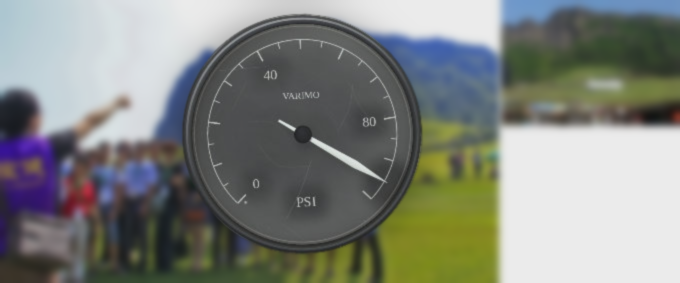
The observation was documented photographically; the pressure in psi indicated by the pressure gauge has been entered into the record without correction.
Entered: 95 psi
